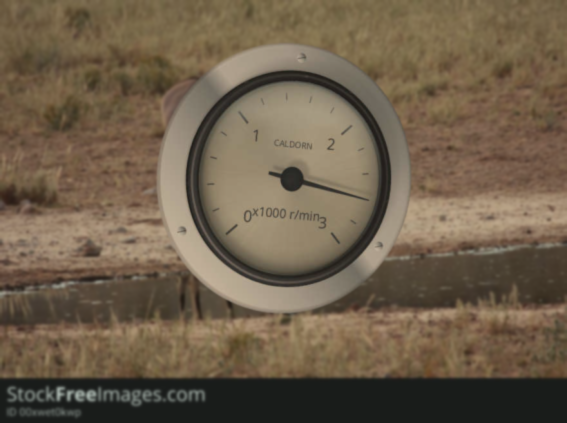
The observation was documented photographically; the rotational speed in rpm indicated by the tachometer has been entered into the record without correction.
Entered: 2600 rpm
